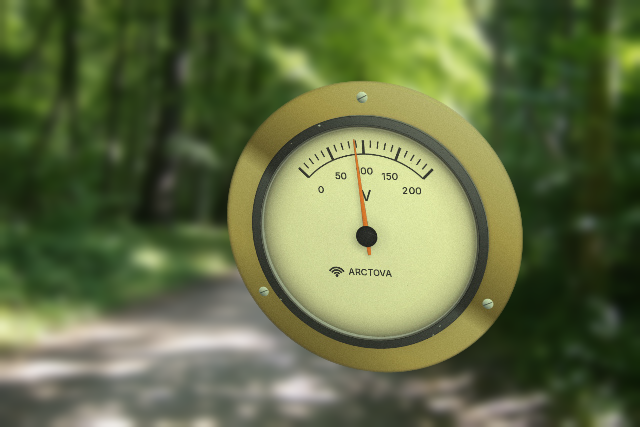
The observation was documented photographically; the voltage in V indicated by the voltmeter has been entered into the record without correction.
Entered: 90 V
